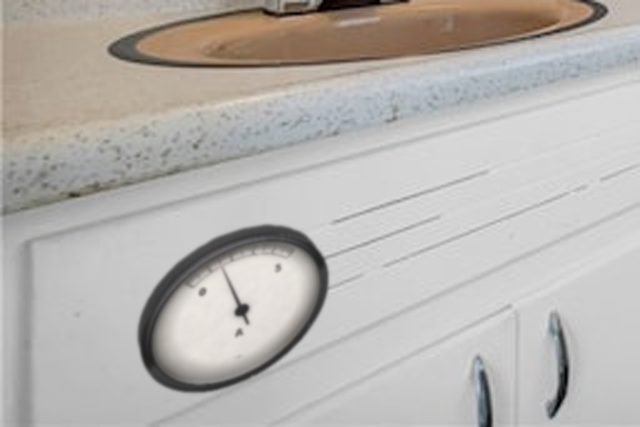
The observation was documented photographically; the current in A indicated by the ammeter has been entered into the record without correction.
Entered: 1.5 A
